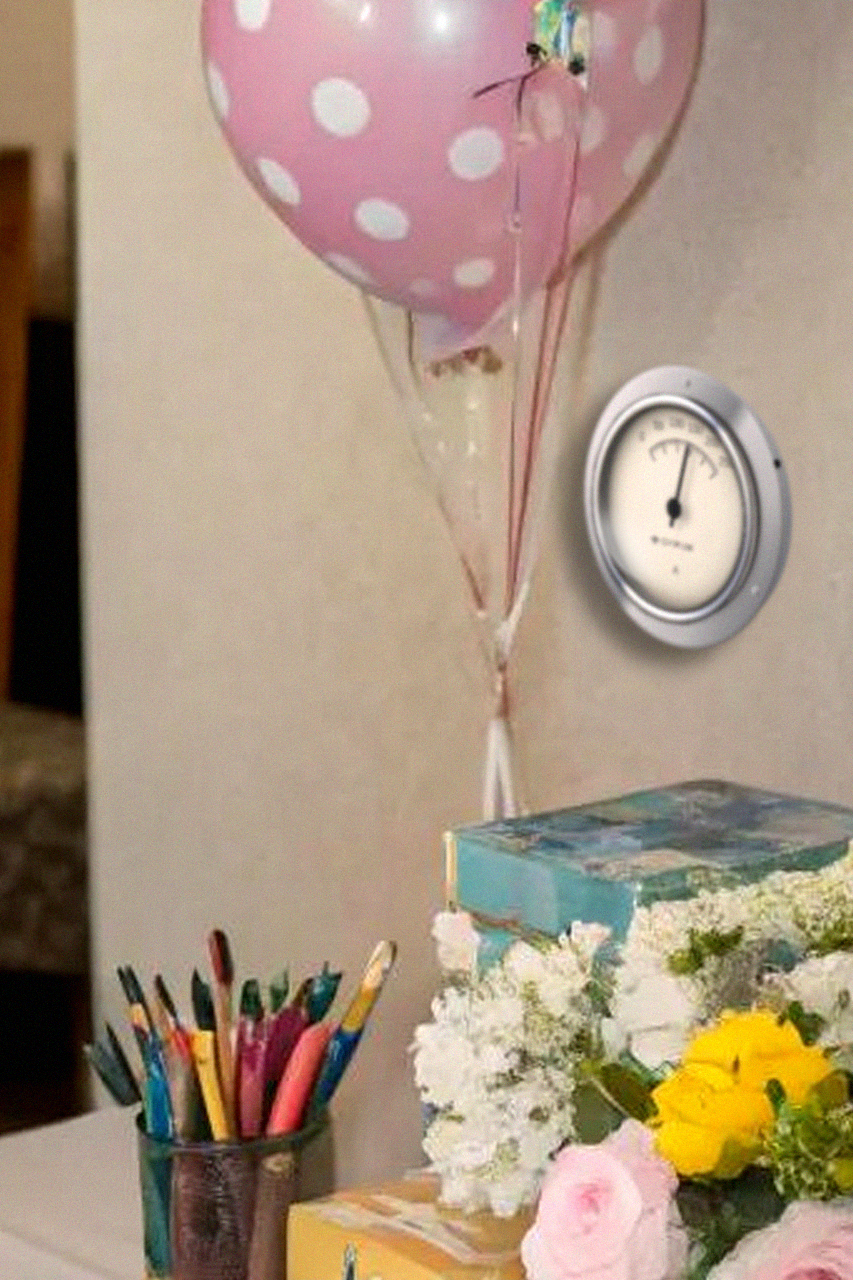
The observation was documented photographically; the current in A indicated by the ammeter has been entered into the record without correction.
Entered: 150 A
